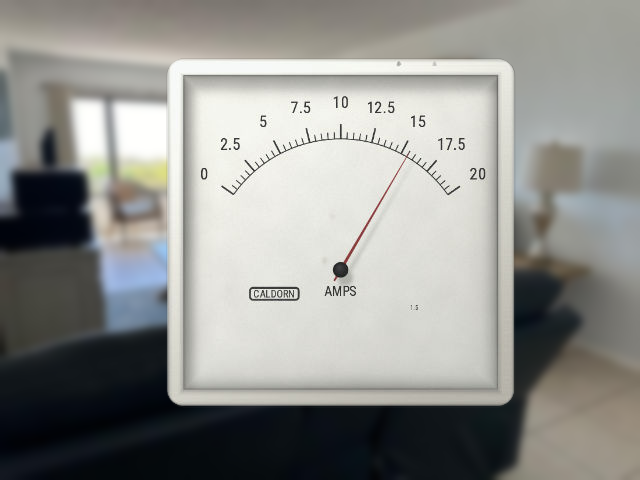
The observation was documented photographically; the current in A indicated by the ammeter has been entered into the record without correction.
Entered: 15.5 A
